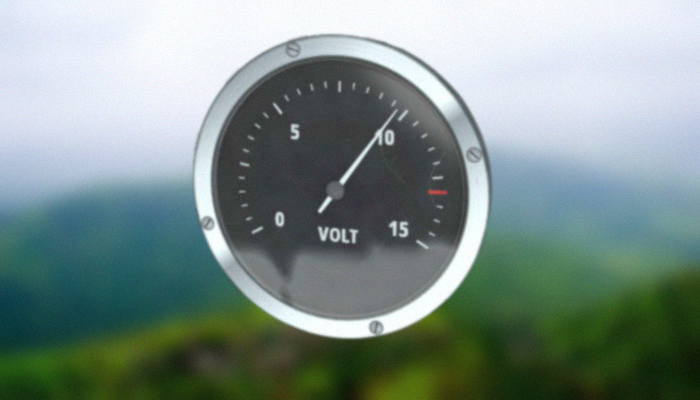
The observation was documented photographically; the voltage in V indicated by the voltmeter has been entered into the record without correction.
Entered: 9.75 V
